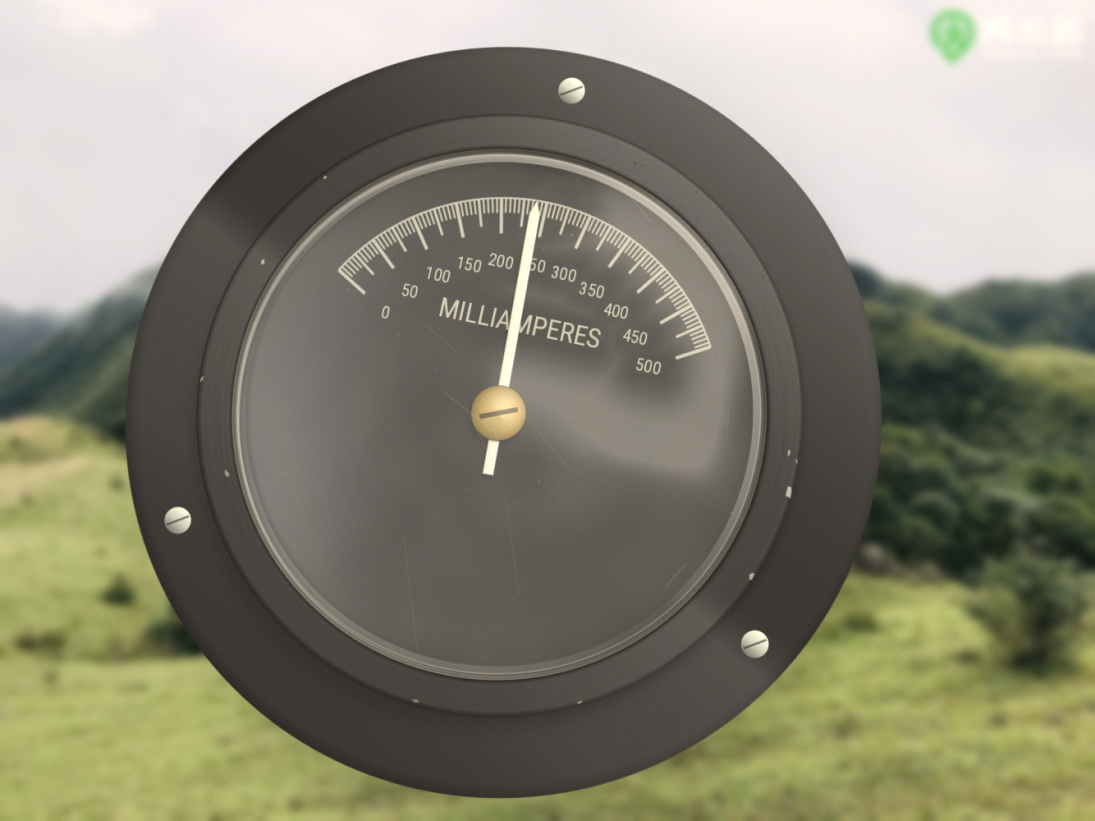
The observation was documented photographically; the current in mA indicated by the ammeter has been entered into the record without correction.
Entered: 240 mA
